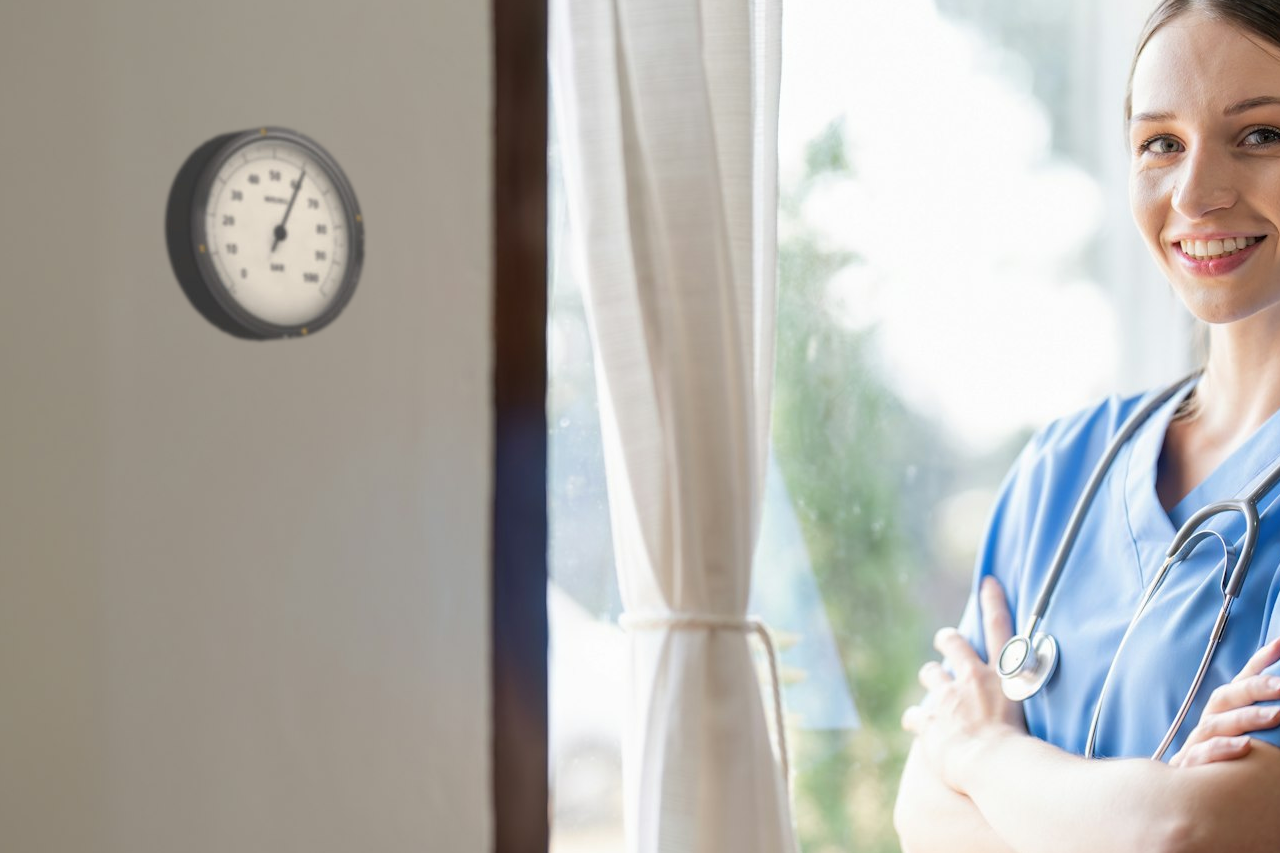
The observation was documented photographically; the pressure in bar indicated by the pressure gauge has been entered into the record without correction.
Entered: 60 bar
